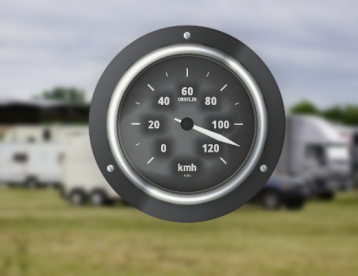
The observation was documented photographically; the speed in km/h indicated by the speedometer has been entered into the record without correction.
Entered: 110 km/h
